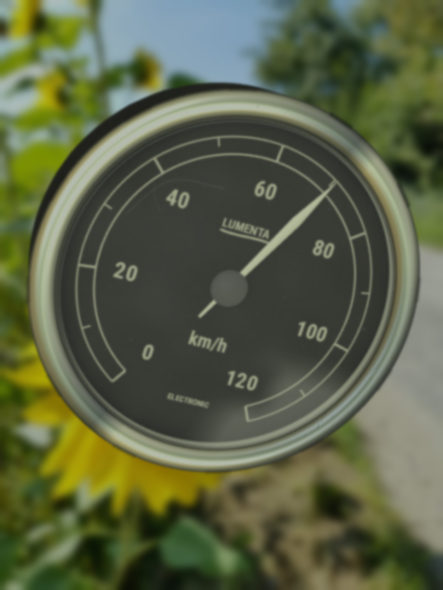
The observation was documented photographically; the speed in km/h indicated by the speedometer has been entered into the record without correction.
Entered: 70 km/h
